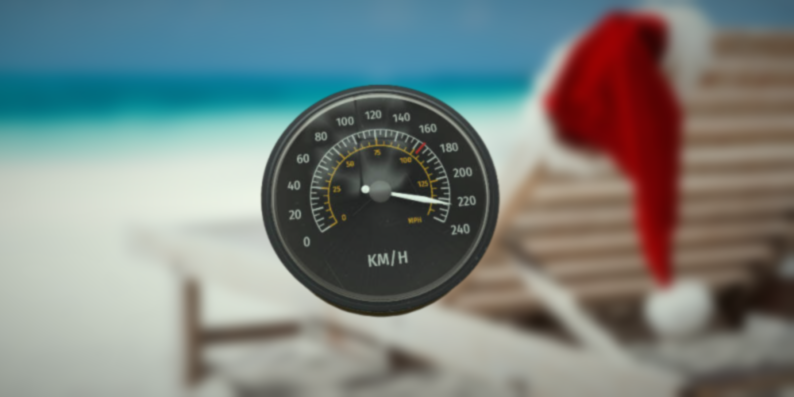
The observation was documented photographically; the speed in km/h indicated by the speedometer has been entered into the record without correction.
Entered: 225 km/h
